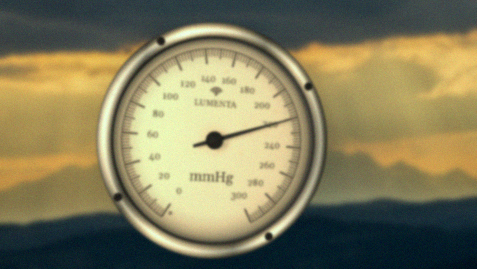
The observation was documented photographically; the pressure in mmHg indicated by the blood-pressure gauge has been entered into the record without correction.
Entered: 220 mmHg
